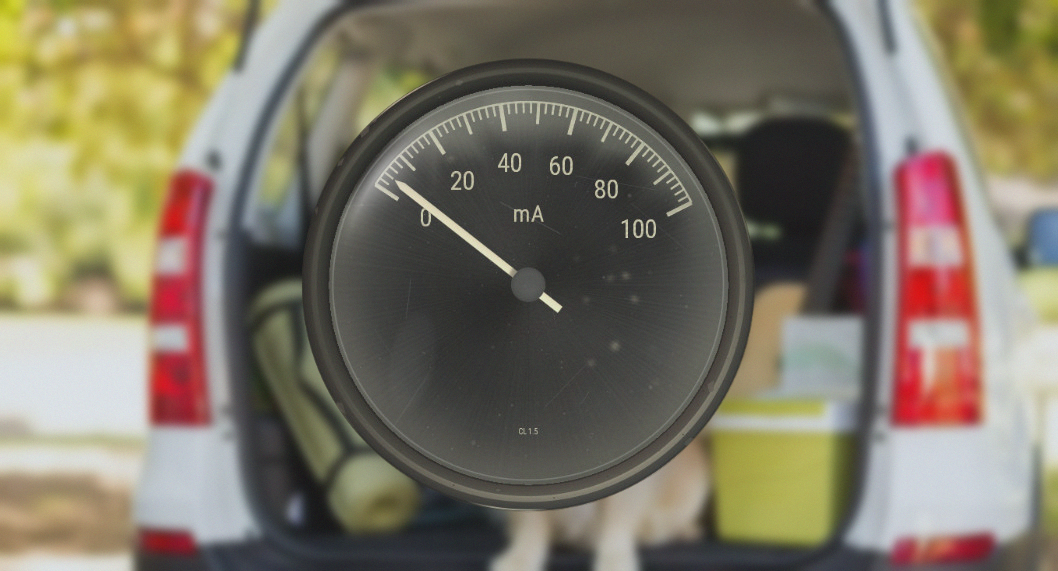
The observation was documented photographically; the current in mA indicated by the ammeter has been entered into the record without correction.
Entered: 4 mA
